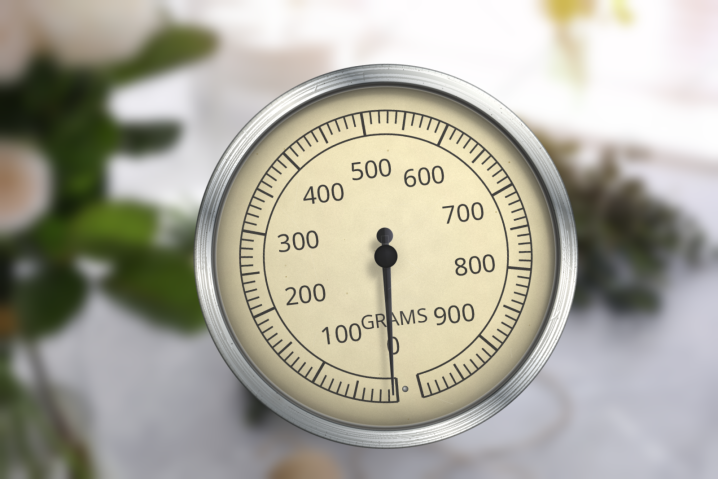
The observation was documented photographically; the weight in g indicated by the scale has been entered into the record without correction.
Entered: 5 g
